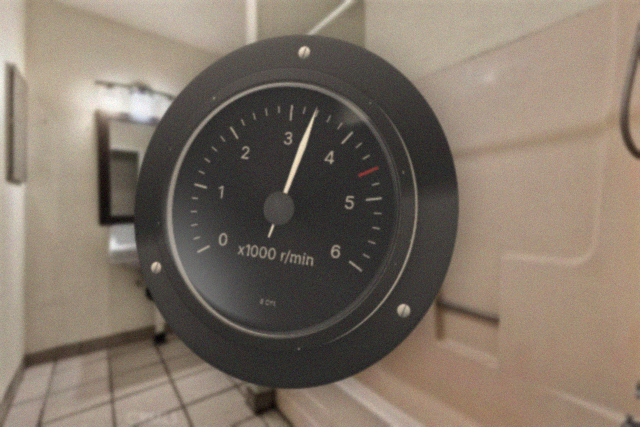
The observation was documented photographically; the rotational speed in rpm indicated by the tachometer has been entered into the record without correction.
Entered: 3400 rpm
